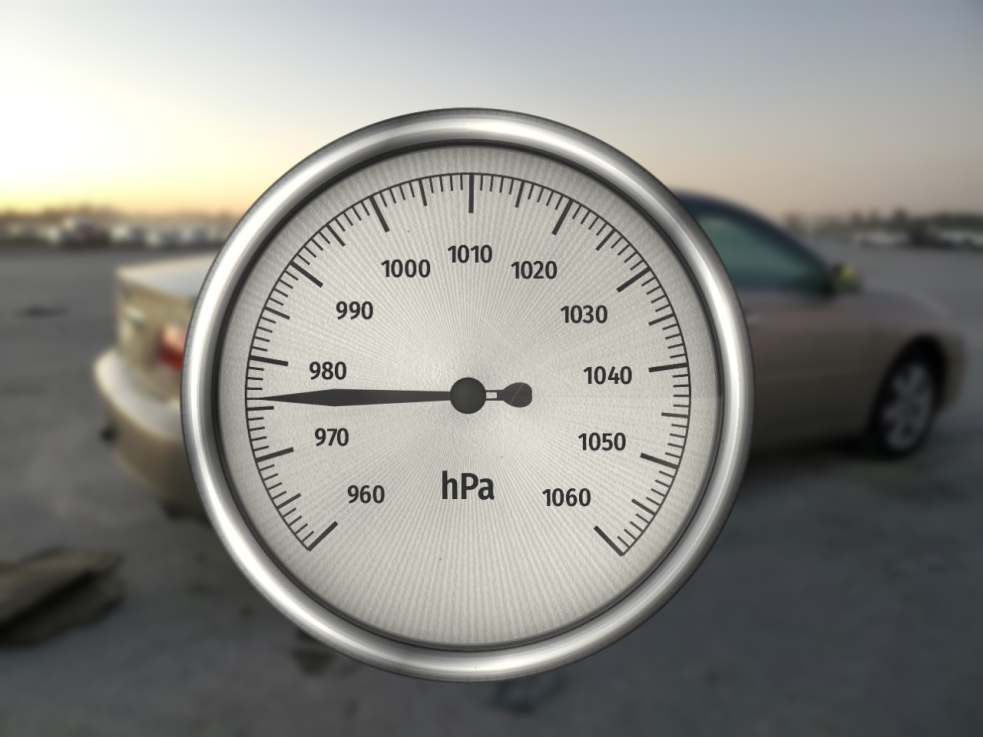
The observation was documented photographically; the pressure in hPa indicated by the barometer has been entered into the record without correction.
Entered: 976 hPa
